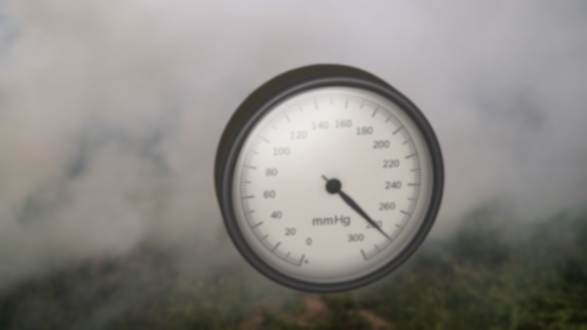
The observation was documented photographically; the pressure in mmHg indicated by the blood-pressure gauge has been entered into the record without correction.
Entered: 280 mmHg
